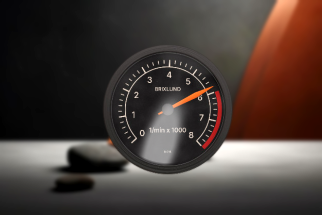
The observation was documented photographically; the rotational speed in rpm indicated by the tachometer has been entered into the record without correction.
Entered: 5800 rpm
